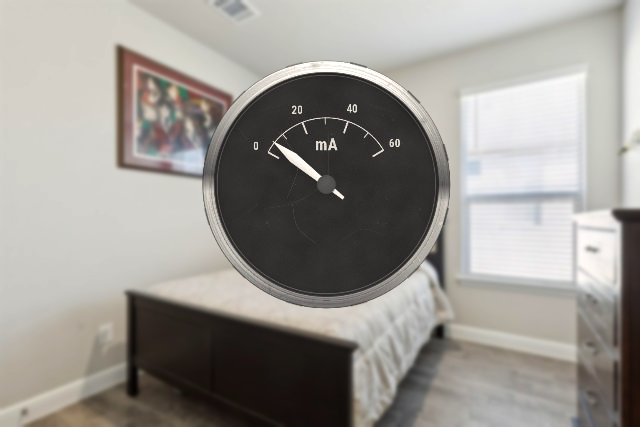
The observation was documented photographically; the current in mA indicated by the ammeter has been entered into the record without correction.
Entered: 5 mA
